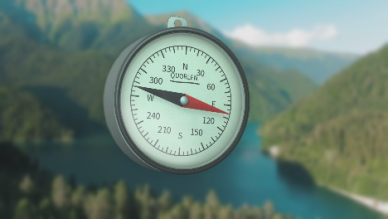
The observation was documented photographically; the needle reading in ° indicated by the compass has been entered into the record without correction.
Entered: 100 °
